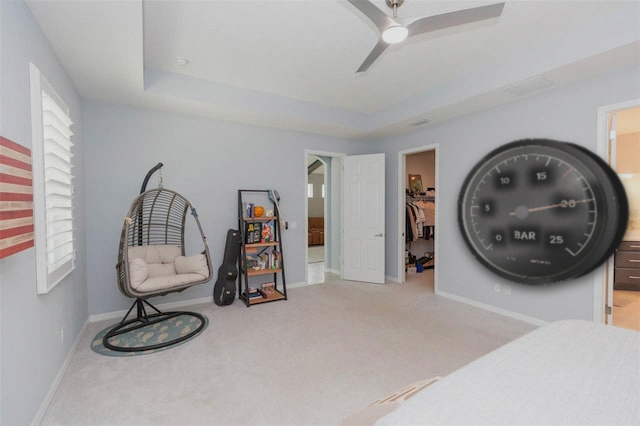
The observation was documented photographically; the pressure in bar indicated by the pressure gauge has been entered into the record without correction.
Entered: 20 bar
